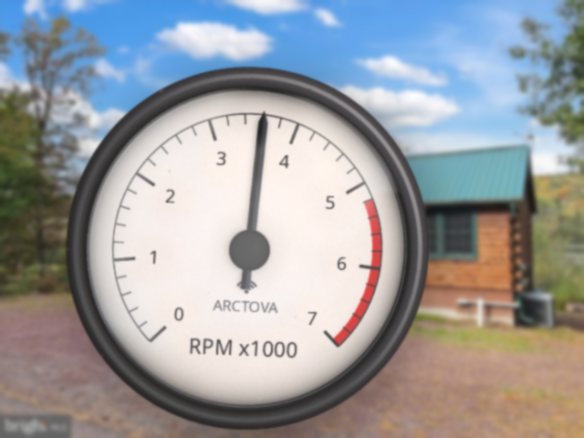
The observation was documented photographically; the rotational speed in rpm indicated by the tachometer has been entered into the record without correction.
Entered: 3600 rpm
